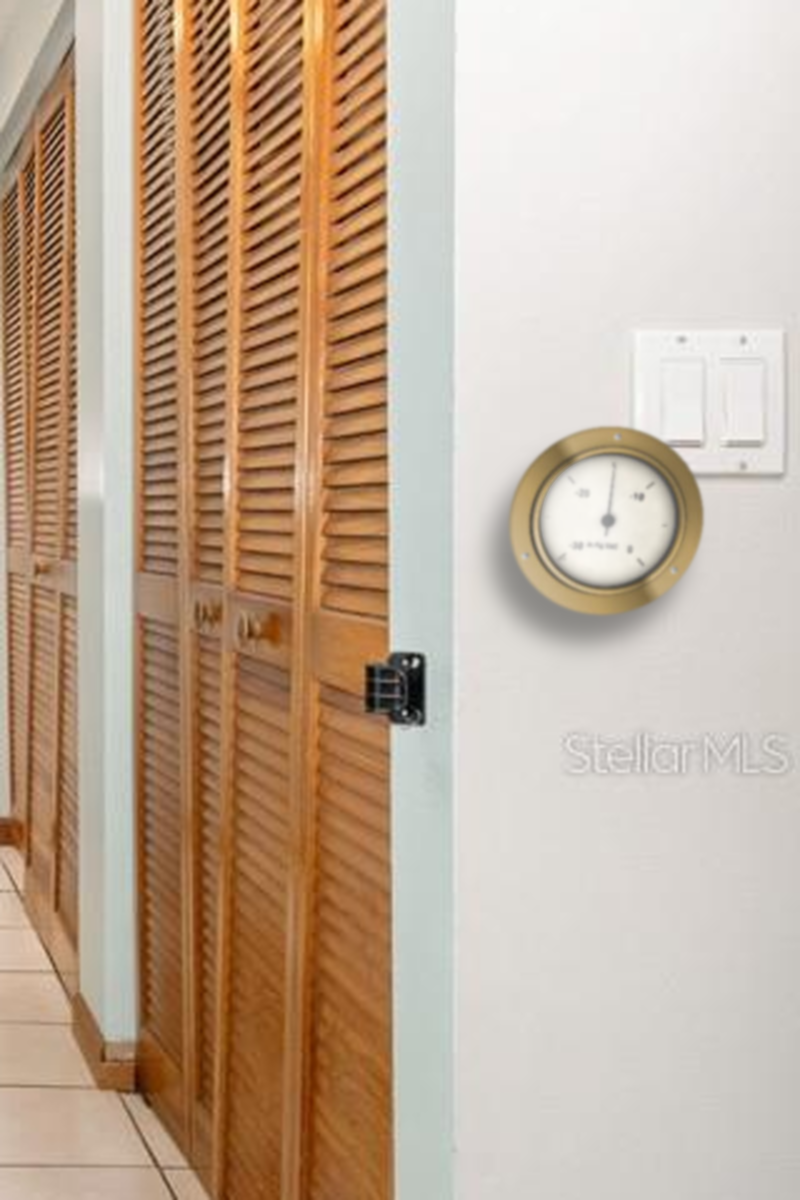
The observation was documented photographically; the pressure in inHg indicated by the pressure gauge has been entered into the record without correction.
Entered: -15 inHg
